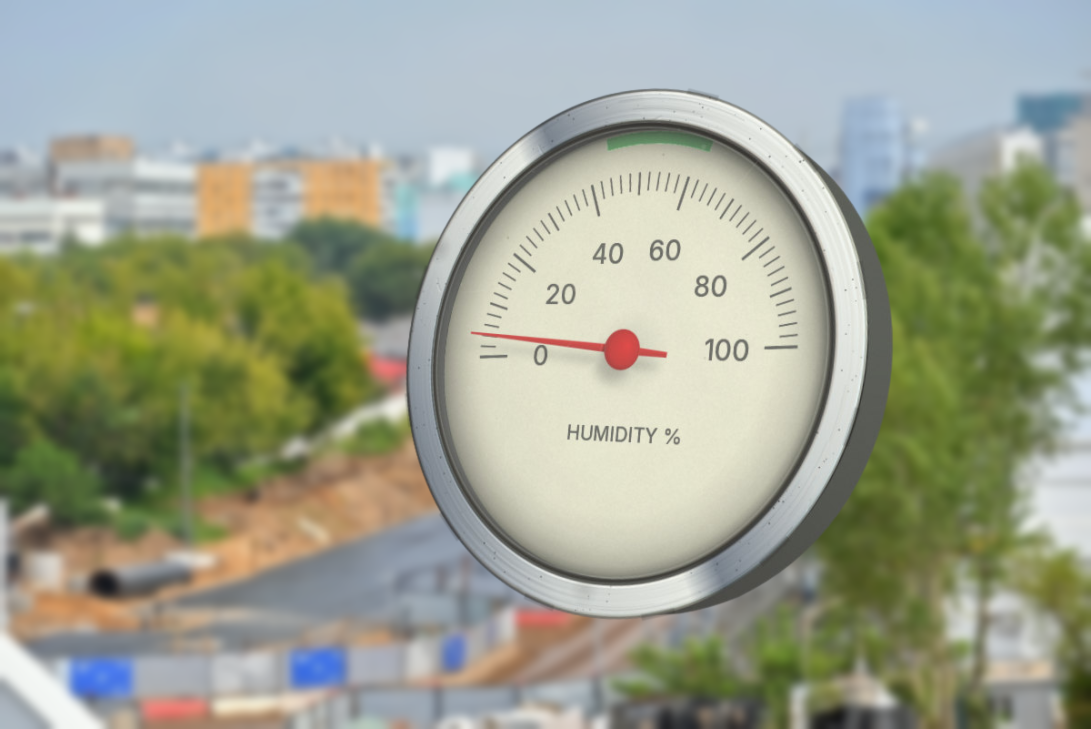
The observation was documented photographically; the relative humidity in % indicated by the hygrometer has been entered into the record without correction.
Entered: 4 %
